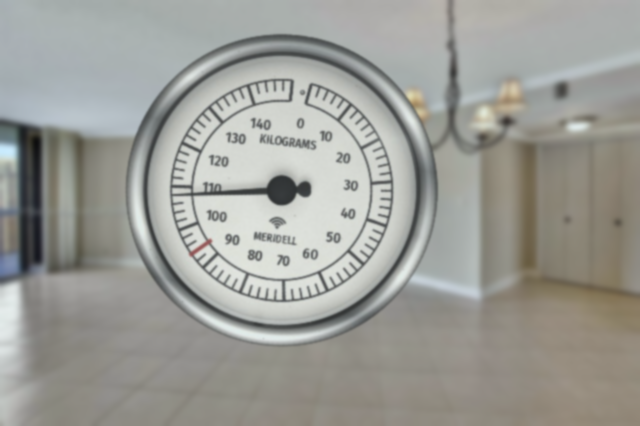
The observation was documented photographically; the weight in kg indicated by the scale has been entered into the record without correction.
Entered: 108 kg
